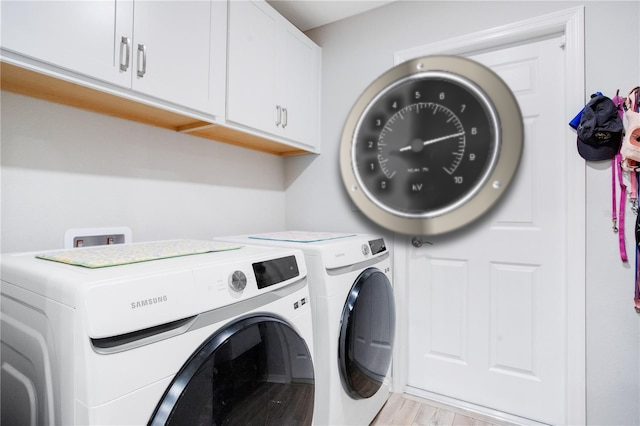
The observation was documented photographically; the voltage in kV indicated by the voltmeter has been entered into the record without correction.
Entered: 8 kV
